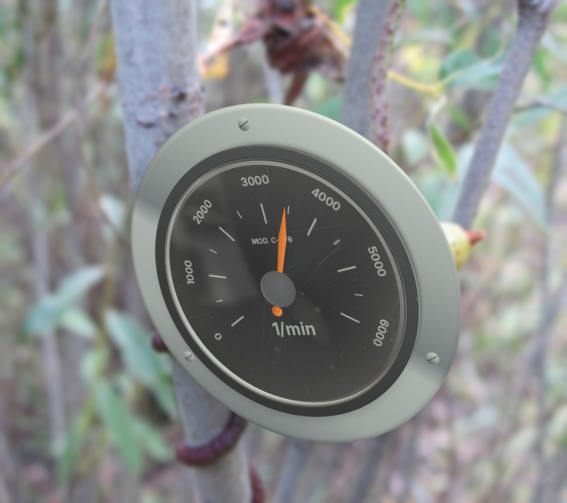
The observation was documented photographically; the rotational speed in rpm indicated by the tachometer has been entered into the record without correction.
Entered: 3500 rpm
